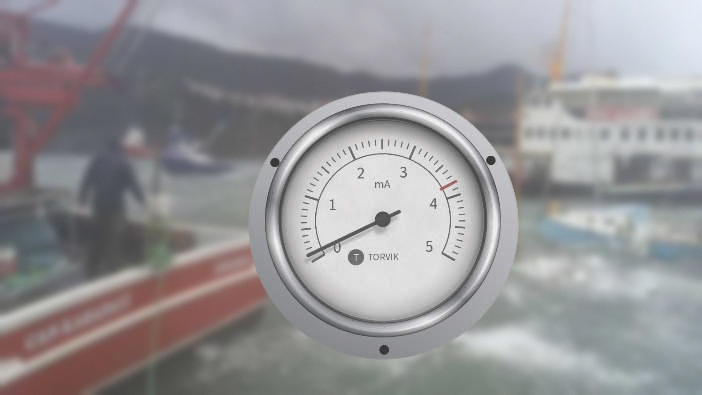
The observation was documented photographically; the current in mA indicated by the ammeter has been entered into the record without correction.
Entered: 0.1 mA
